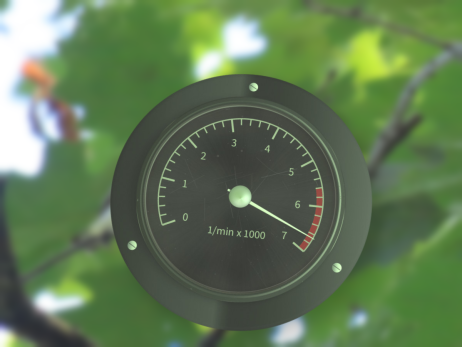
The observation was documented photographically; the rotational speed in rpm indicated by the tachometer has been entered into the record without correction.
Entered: 6700 rpm
